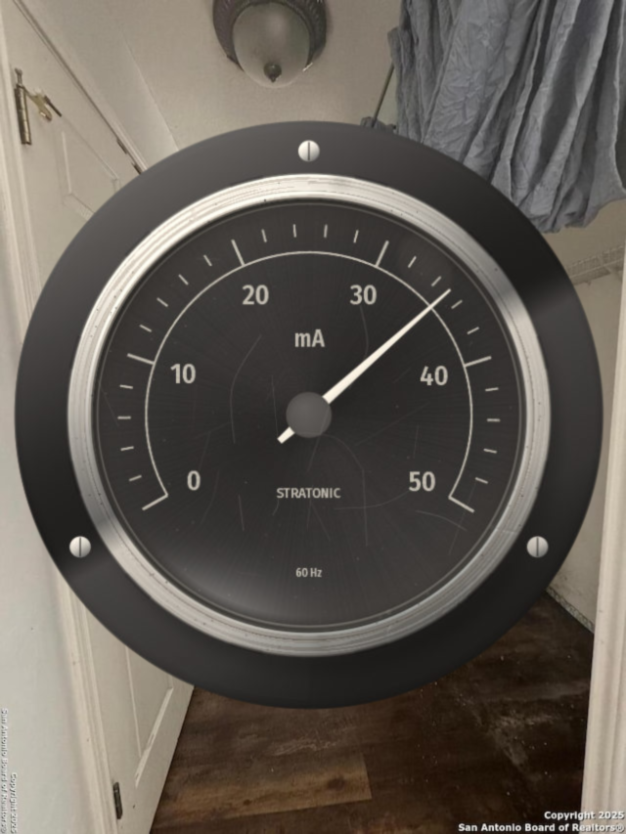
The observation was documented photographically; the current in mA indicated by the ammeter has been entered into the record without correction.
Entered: 35 mA
